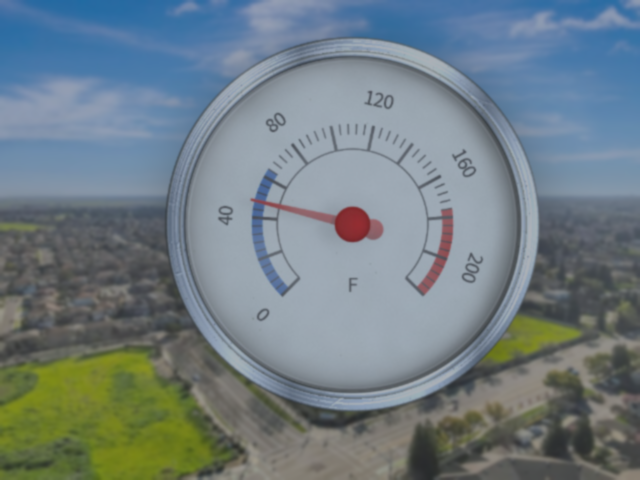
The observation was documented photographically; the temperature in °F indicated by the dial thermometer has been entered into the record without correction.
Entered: 48 °F
